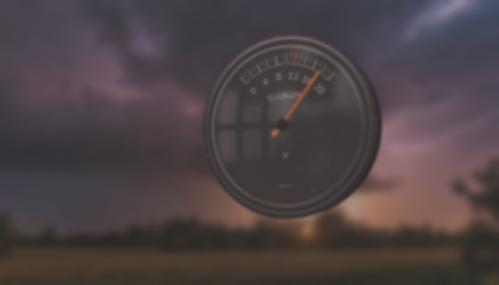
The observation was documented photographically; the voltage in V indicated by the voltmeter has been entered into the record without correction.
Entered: 18 V
